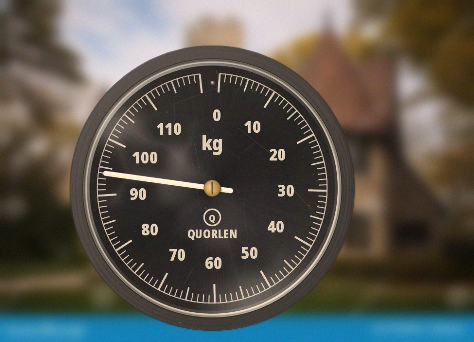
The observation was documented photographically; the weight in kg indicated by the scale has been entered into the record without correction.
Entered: 94 kg
